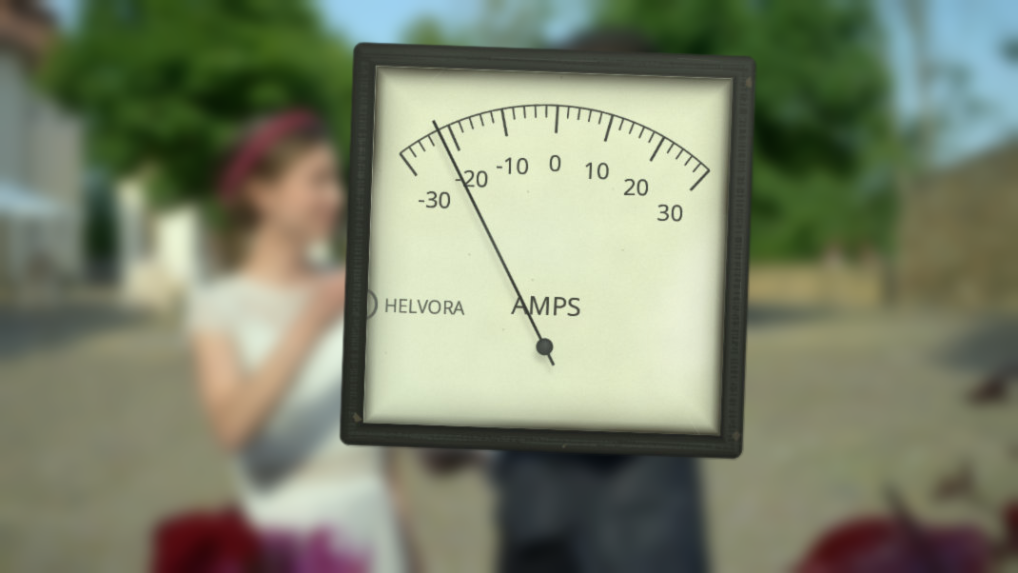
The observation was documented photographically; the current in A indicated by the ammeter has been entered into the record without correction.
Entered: -22 A
